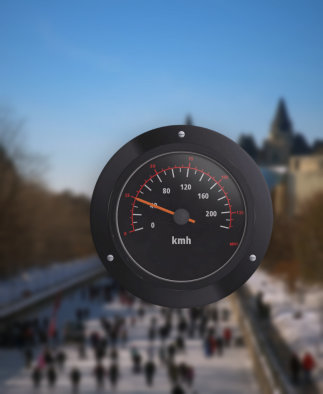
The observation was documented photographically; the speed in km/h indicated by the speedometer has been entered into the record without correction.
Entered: 40 km/h
